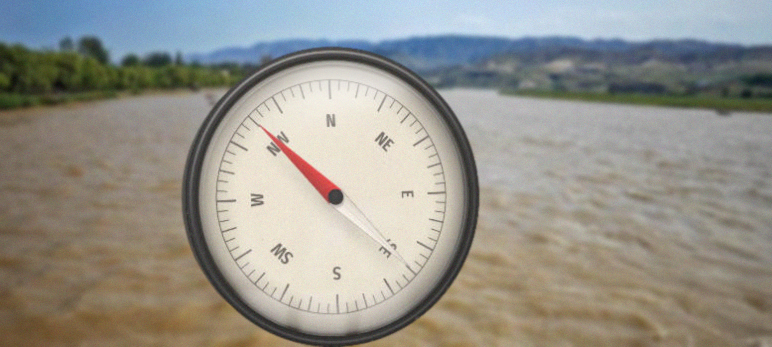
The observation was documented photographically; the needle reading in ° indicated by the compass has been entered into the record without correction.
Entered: 315 °
